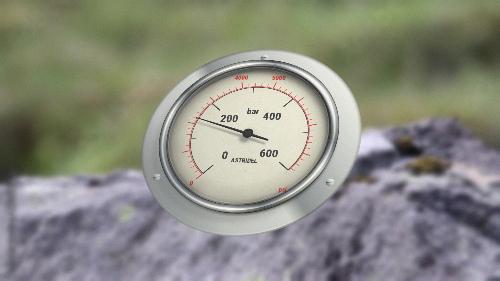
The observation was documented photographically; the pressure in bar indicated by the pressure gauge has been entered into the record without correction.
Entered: 150 bar
